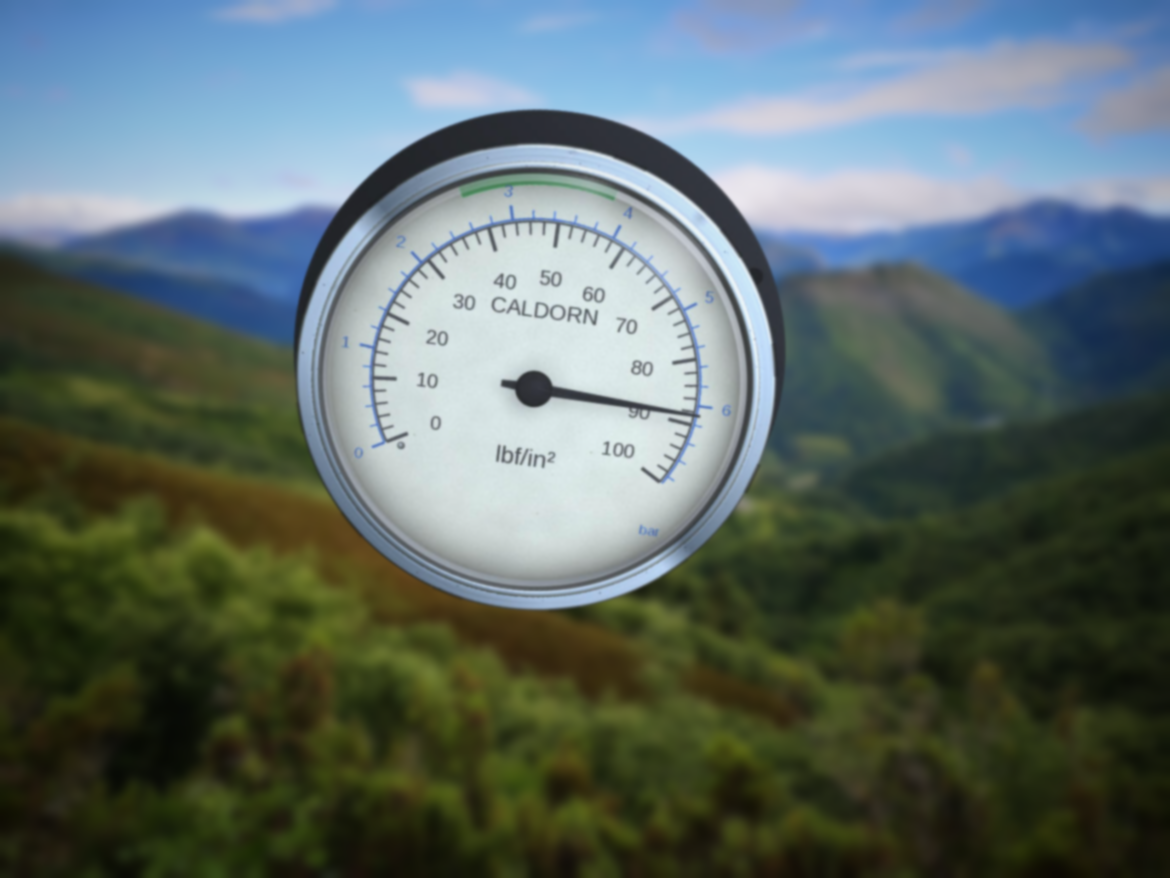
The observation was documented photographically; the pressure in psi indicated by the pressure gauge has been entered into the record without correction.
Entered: 88 psi
